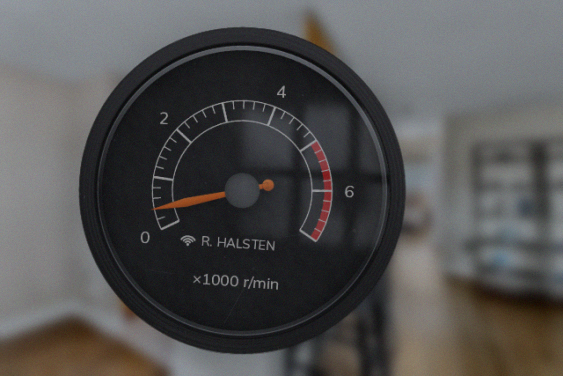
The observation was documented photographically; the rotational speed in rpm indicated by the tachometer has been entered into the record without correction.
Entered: 400 rpm
